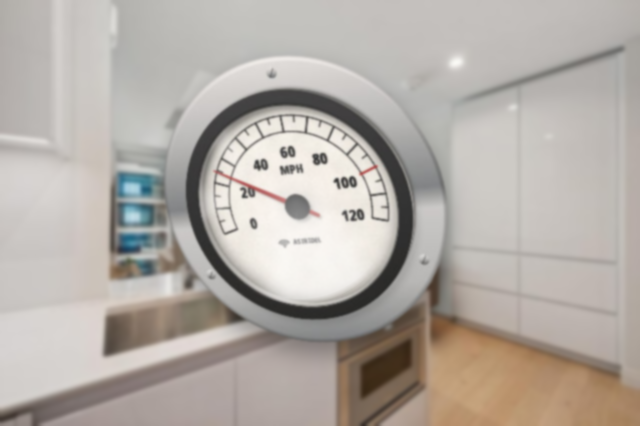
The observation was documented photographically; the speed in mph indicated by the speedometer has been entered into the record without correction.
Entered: 25 mph
